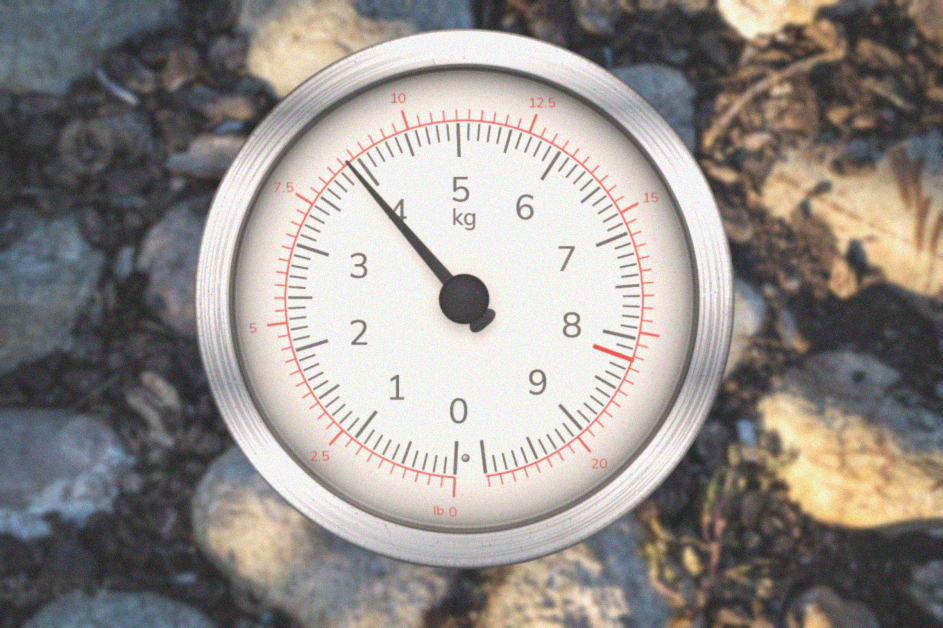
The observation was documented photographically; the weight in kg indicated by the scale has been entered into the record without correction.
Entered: 3.9 kg
